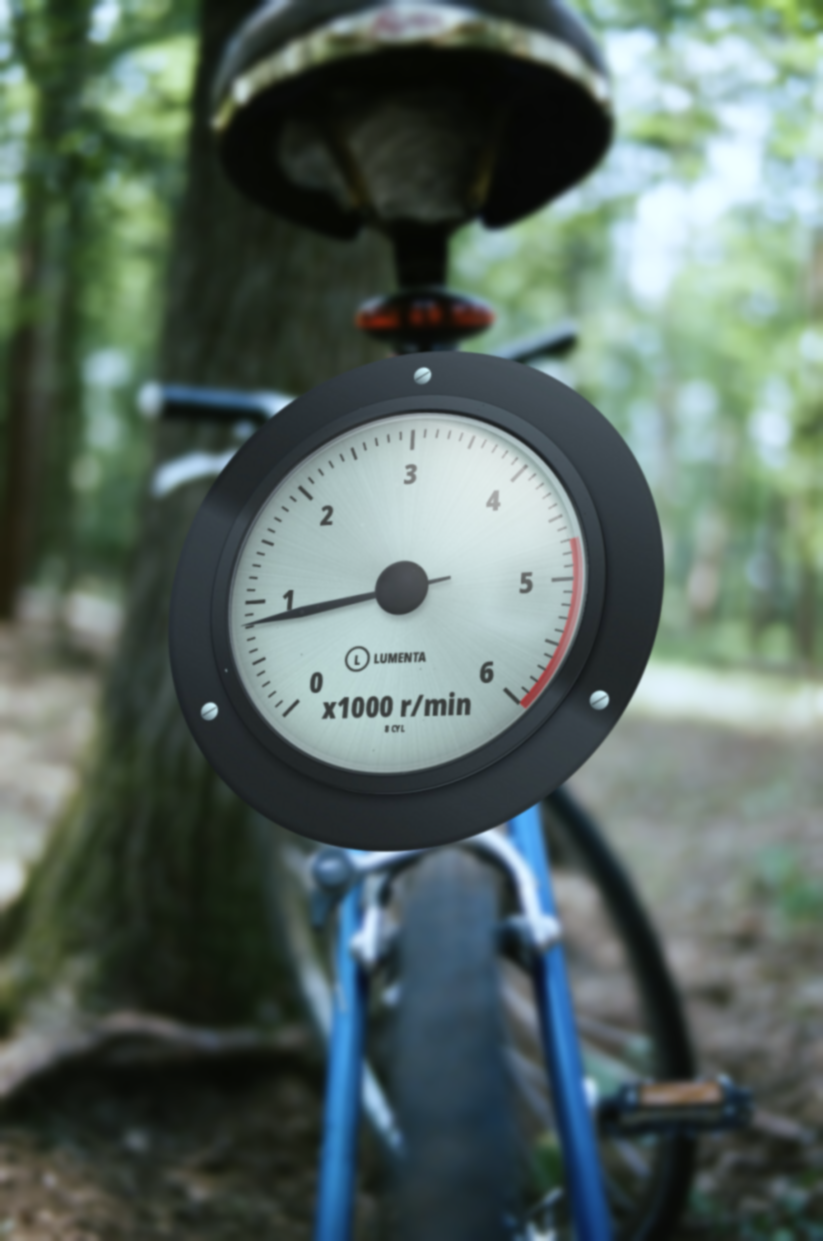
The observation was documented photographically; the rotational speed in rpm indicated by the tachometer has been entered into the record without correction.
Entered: 800 rpm
